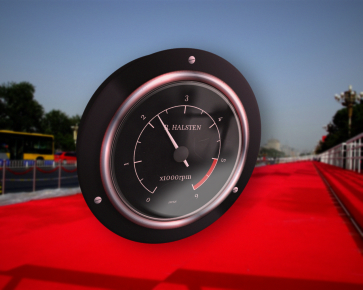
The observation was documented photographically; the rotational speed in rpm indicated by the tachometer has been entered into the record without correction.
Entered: 2250 rpm
